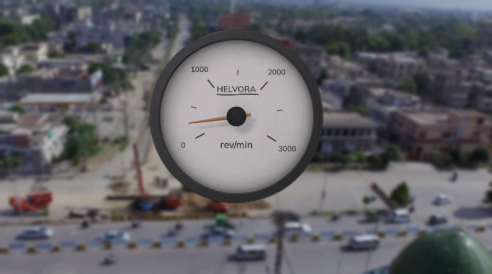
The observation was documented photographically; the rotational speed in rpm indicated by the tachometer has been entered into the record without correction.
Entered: 250 rpm
